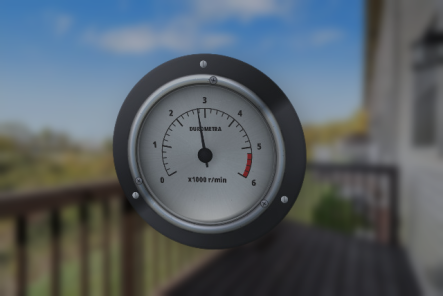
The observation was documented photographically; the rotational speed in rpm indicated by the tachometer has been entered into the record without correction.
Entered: 2800 rpm
